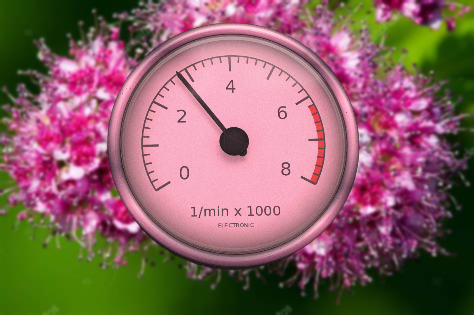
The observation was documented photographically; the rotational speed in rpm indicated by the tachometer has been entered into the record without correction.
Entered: 2800 rpm
